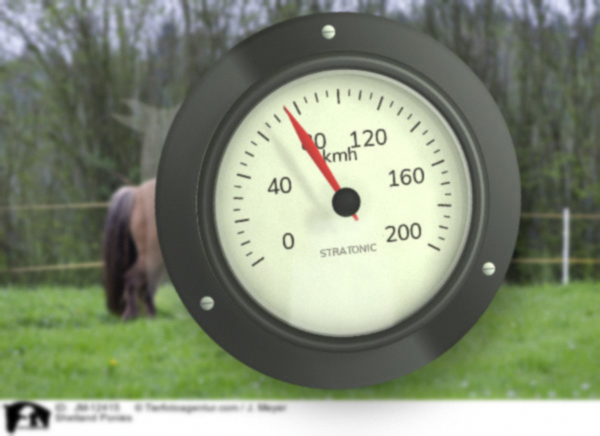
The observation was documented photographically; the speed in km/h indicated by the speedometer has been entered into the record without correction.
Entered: 75 km/h
